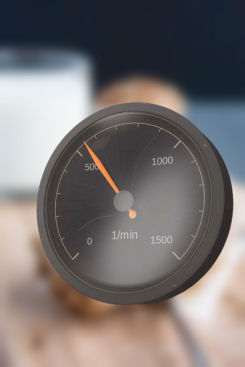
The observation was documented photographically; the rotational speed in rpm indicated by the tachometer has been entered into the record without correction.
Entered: 550 rpm
